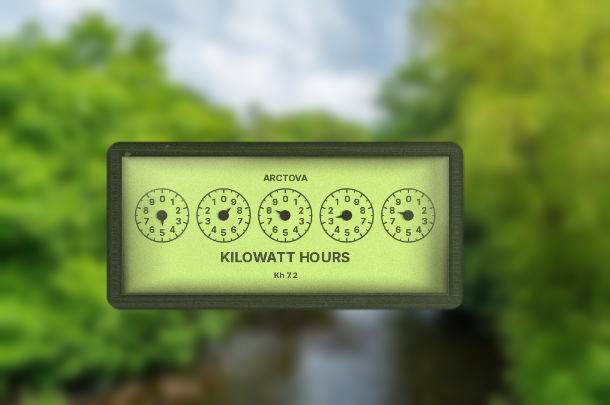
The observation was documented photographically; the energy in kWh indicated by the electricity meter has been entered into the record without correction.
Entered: 48828 kWh
